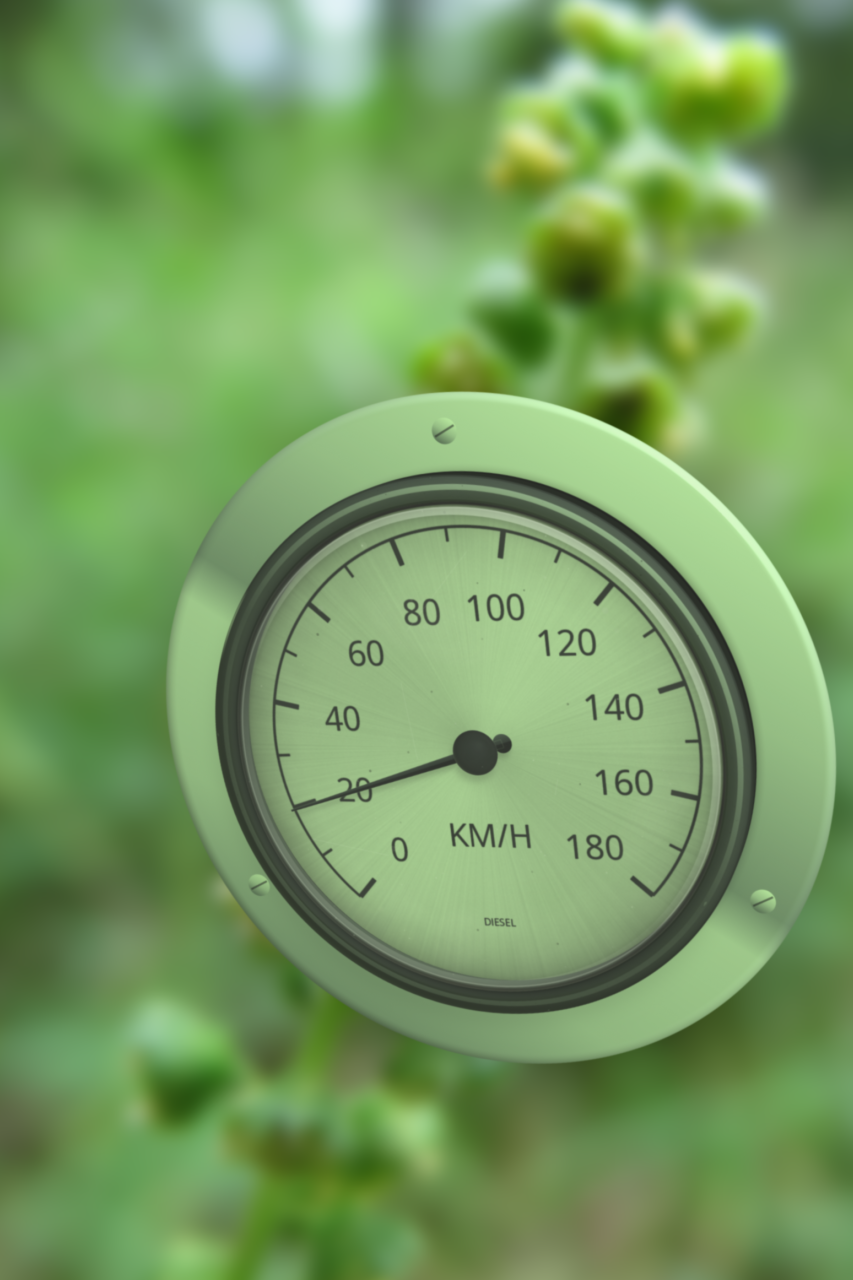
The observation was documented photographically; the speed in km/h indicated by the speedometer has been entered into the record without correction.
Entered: 20 km/h
